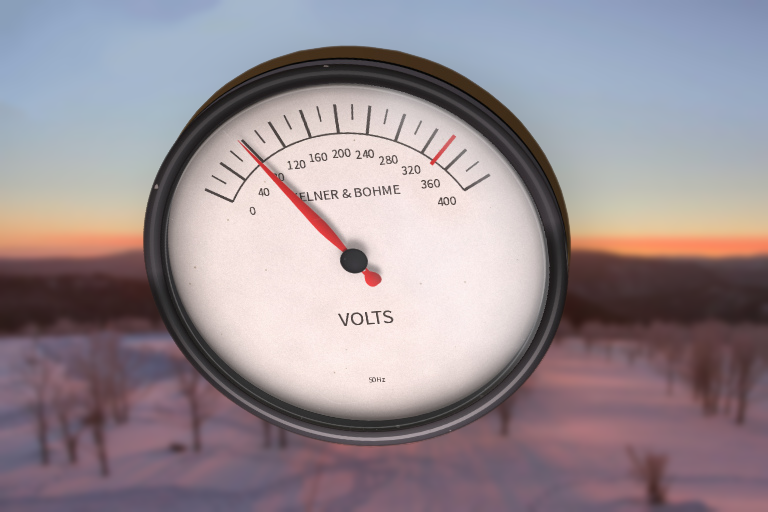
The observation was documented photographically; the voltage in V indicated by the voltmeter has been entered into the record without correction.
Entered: 80 V
